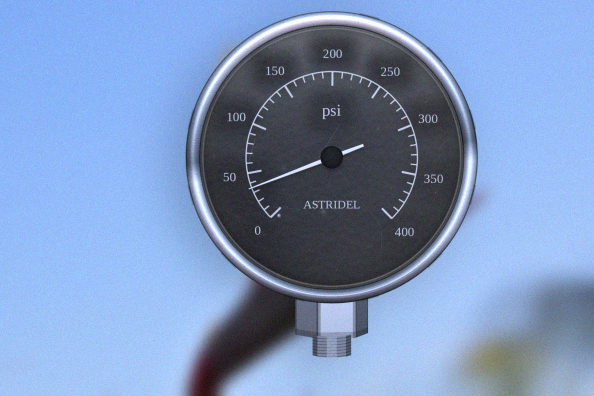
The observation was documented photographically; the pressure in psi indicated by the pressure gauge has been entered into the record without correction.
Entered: 35 psi
